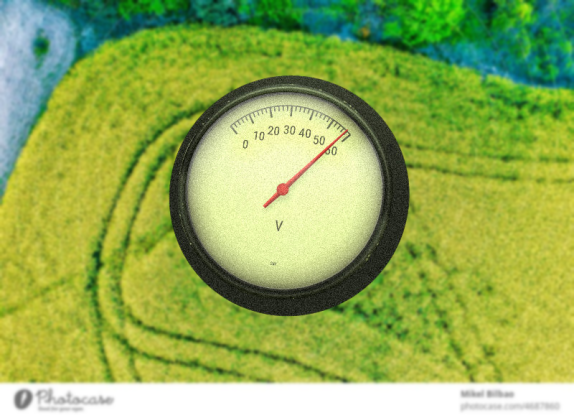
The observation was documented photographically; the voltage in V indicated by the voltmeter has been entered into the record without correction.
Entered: 58 V
